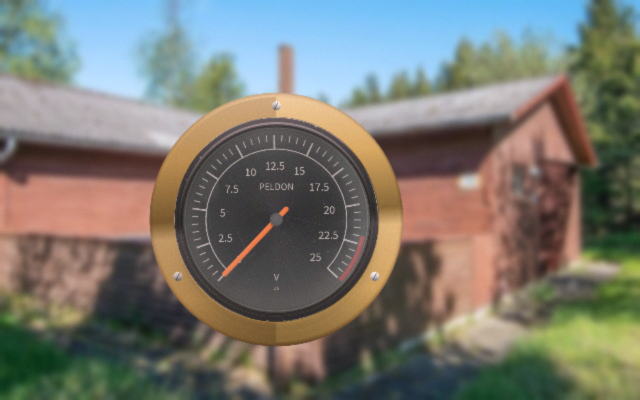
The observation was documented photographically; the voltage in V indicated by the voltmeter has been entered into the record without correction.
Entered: 0 V
